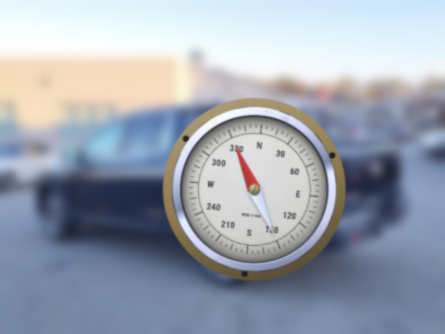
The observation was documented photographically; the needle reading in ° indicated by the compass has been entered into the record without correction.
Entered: 330 °
